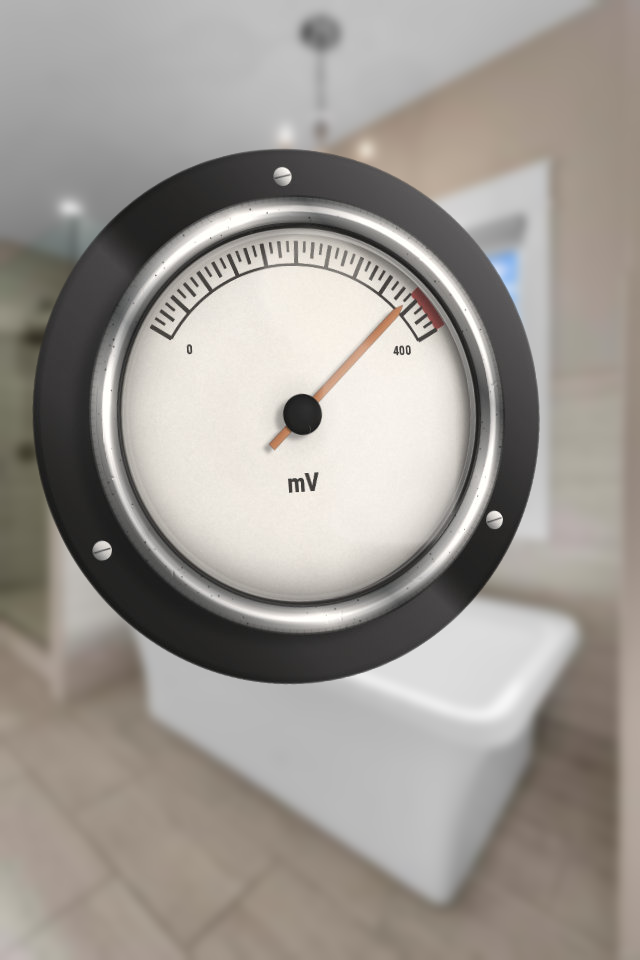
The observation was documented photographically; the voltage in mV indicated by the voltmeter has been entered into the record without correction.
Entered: 350 mV
